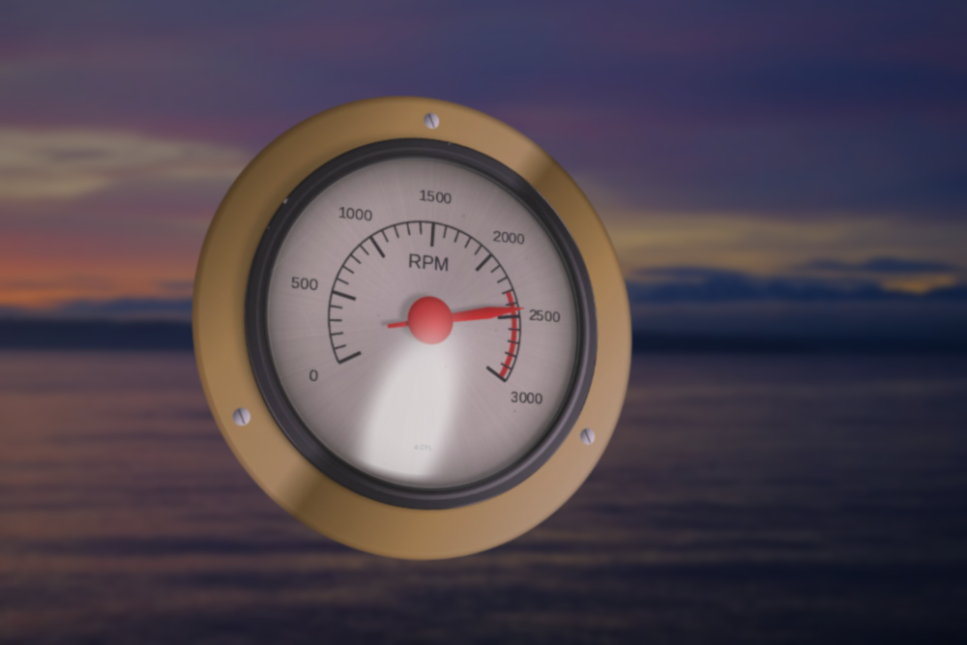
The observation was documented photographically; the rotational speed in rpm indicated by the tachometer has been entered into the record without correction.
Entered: 2450 rpm
